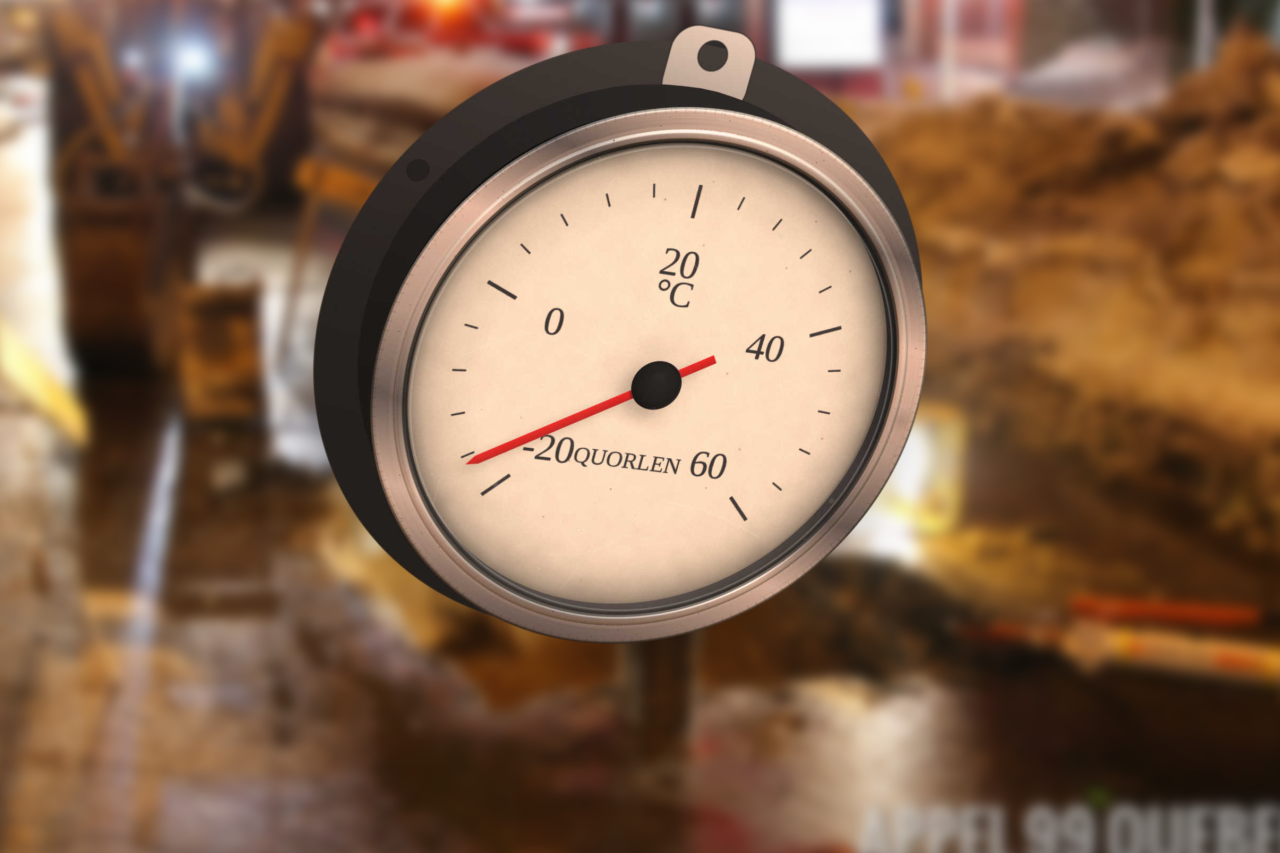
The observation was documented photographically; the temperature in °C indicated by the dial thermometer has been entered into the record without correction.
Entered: -16 °C
